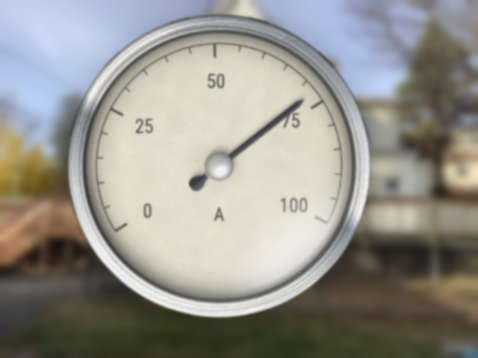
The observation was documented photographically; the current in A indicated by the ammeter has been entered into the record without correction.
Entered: 72.5 A
